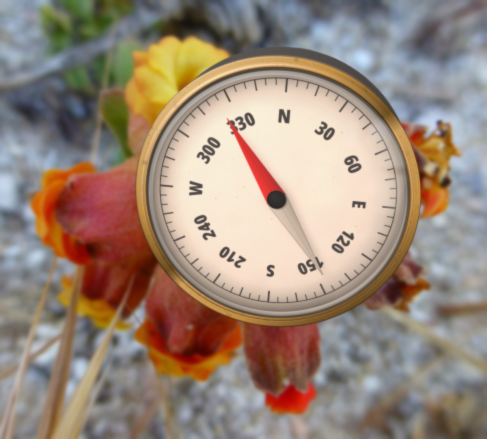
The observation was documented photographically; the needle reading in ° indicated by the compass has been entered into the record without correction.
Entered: 325 °
